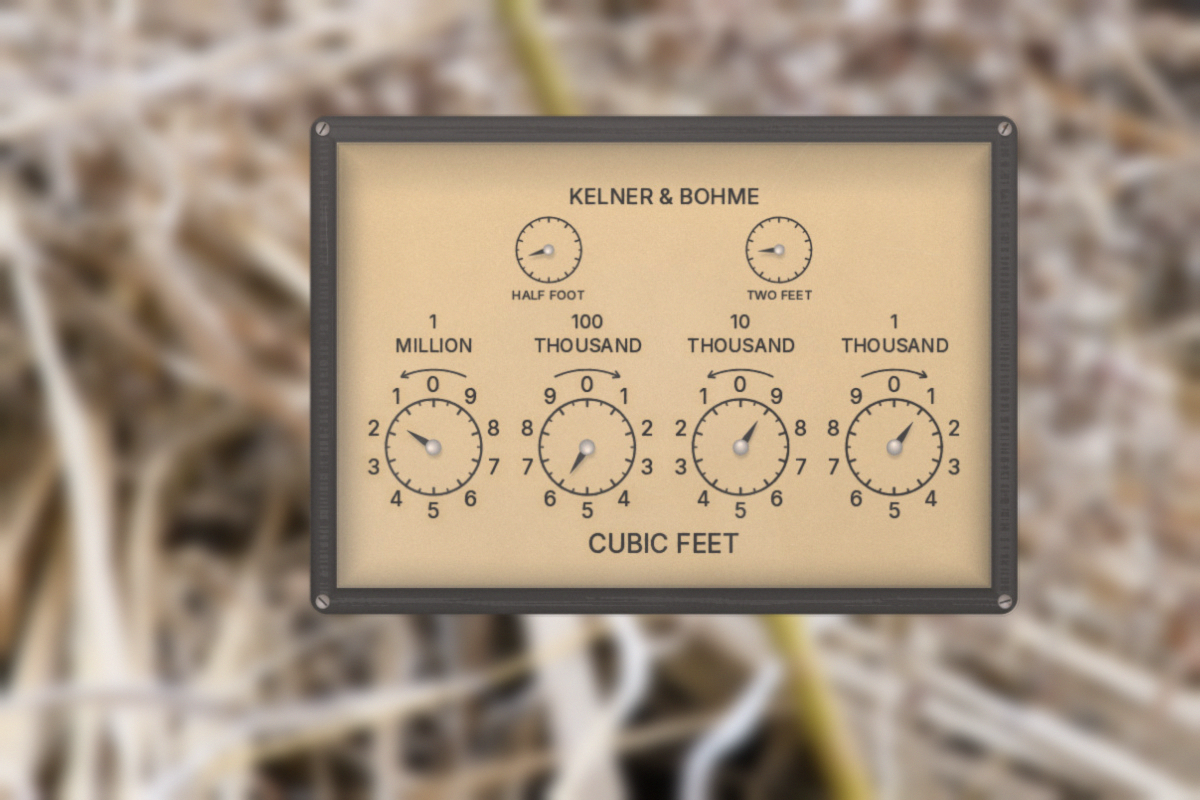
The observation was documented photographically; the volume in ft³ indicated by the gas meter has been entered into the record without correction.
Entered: 159100 ft³
